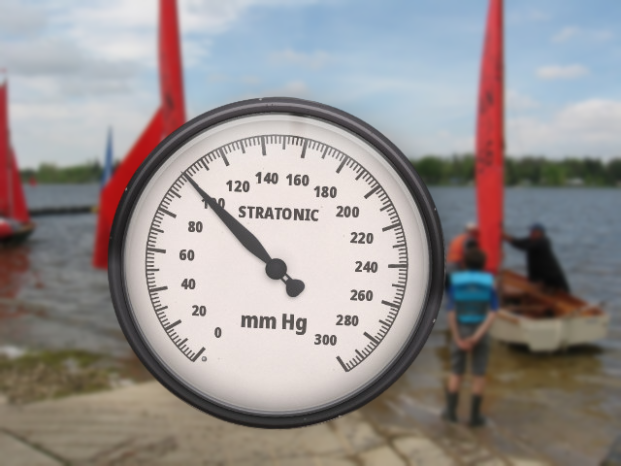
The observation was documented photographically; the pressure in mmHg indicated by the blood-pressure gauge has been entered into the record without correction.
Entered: 100 mmHg
